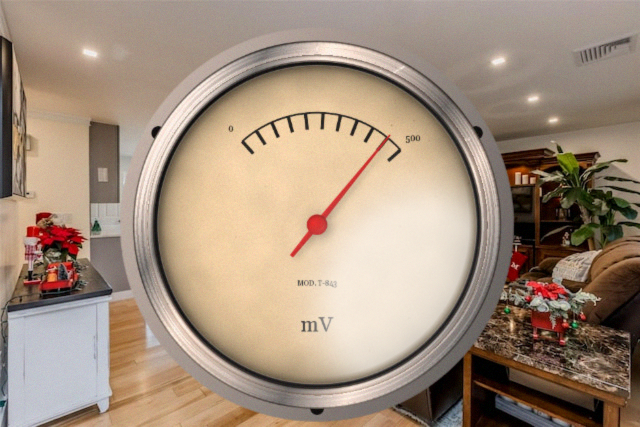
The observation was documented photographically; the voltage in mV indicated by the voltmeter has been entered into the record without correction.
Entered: 450 mV
